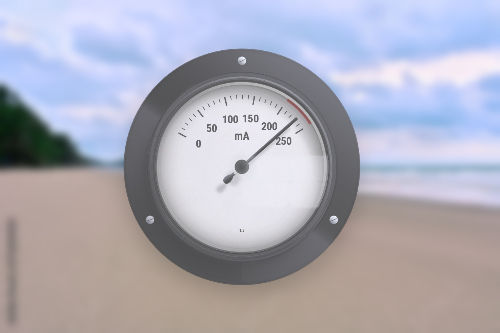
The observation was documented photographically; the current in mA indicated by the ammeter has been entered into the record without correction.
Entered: 230 mA
